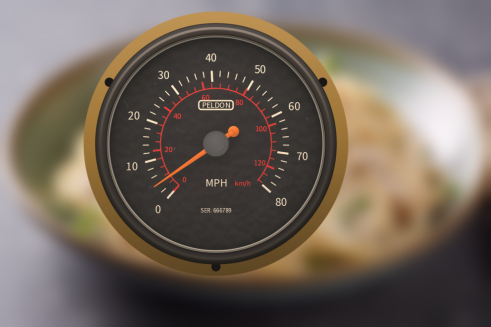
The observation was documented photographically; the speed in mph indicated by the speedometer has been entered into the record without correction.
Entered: 4 mph
